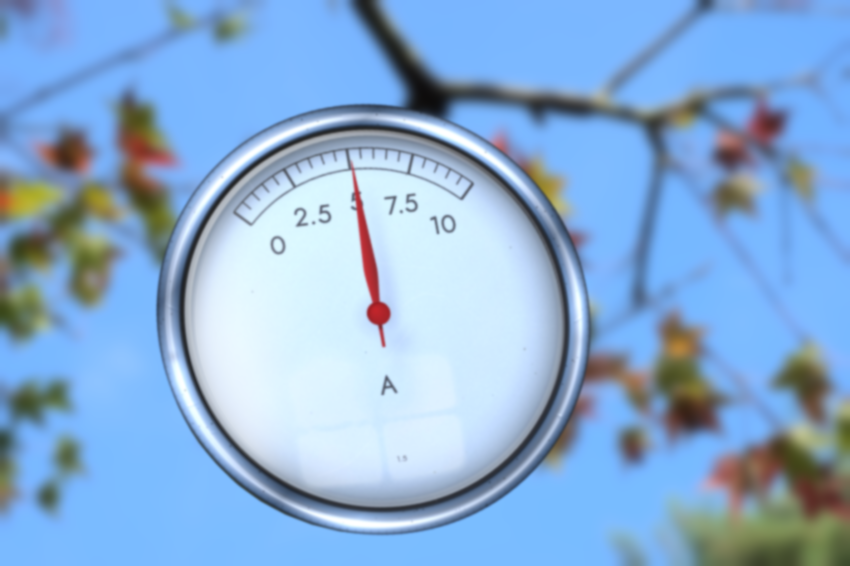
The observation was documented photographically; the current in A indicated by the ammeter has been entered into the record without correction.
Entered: 5 A
